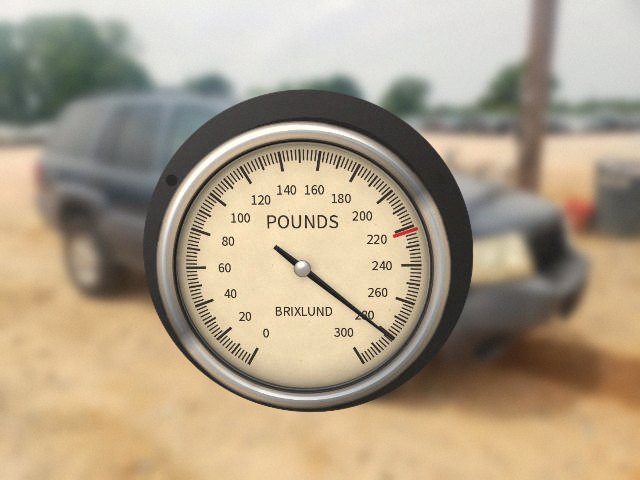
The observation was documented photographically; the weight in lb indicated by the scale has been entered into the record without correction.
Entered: 280 lb
